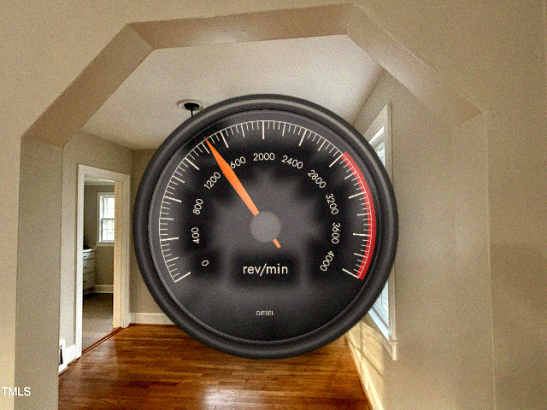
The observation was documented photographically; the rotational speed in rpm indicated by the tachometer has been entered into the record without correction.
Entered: 1450 rpm
